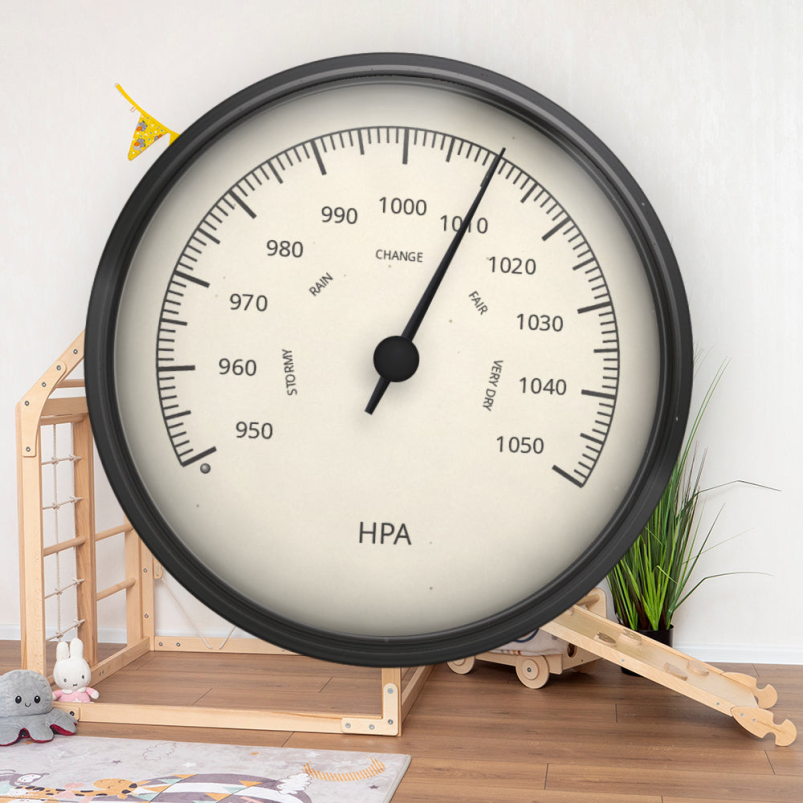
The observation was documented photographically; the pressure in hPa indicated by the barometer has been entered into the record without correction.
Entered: 1010 hPa
